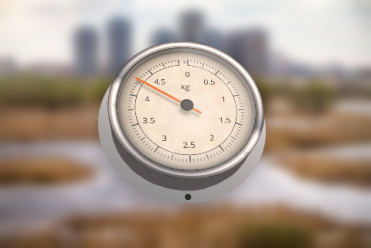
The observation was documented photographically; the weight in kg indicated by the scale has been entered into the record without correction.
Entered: 4.25 kg
